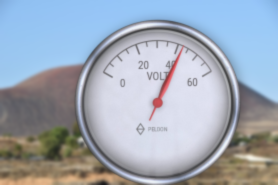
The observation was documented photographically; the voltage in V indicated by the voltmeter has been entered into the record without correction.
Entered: 42.5 V
